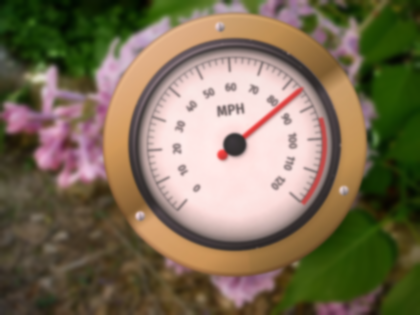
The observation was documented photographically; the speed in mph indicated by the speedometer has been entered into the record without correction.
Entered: 84 mph
